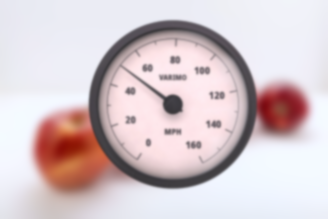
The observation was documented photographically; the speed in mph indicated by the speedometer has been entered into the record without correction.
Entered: 50 mph
